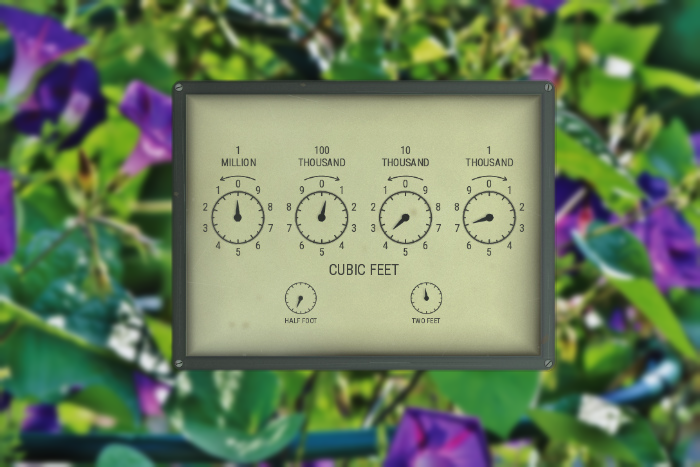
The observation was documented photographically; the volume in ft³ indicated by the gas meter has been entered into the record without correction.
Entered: 3700 ft³
